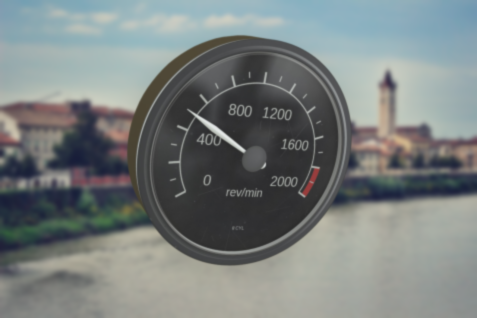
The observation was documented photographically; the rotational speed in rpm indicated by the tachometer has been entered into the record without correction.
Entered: 500 rpm
